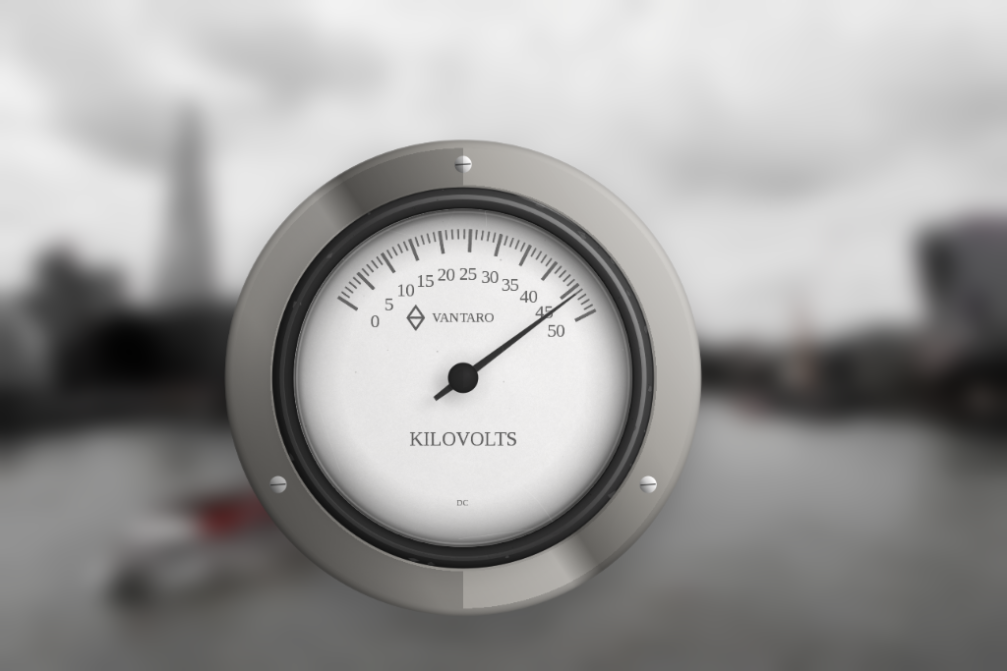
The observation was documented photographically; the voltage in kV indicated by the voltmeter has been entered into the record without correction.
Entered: 46 kV
